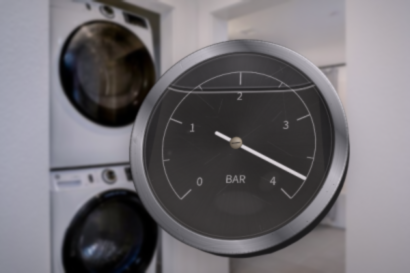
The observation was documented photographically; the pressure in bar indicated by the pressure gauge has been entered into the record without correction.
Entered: 3.75 bar
